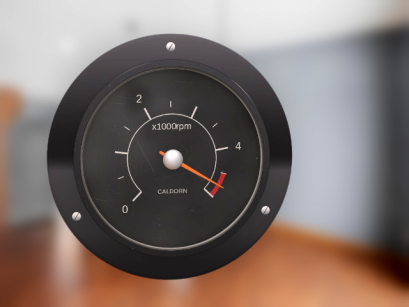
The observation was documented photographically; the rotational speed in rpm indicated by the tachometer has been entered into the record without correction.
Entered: 4750 rpm
